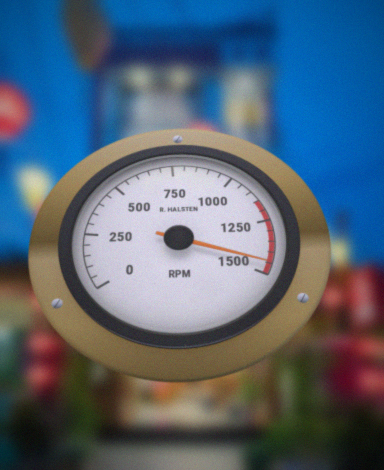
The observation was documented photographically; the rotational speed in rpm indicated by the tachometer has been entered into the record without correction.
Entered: 1450 rpm
